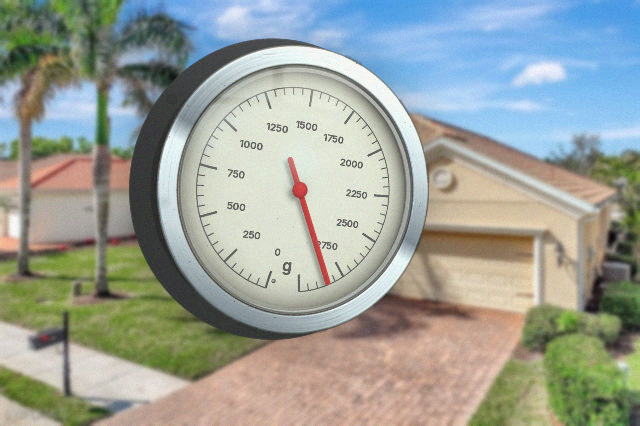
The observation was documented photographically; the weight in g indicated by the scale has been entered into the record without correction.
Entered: 2850 g
